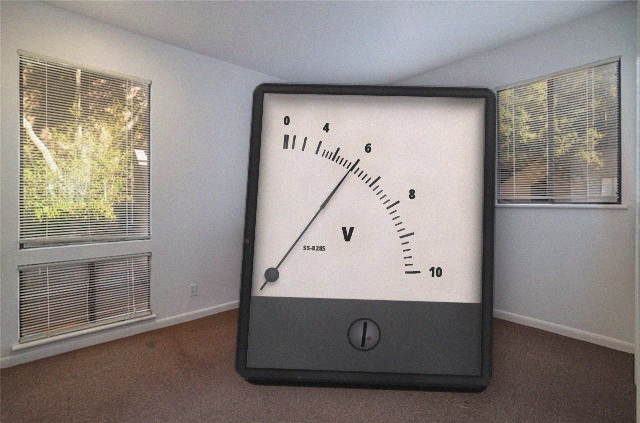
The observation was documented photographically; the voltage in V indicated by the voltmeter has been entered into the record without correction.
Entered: 6 V
